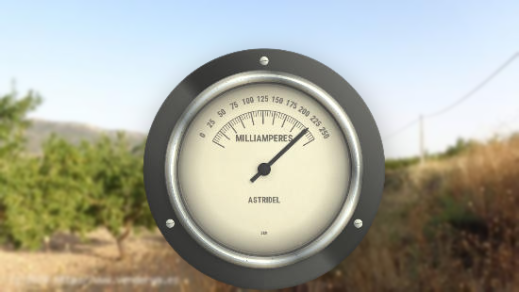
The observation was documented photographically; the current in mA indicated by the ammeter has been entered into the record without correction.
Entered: 225 mA
